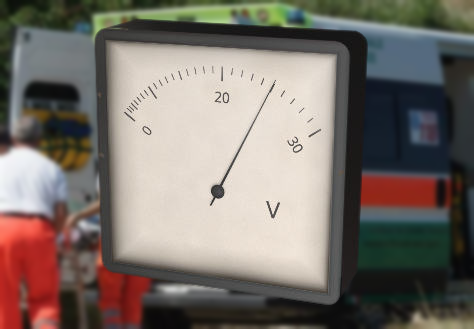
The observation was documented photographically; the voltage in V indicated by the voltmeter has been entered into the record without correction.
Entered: 25 V
